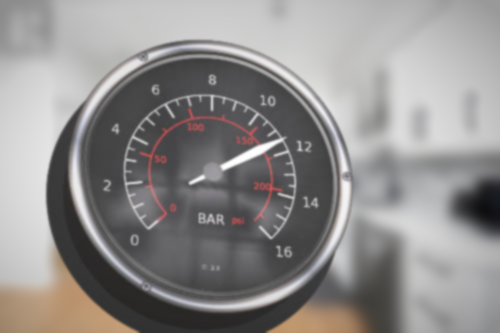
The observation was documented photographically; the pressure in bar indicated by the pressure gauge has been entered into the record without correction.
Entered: 11.5 bar
